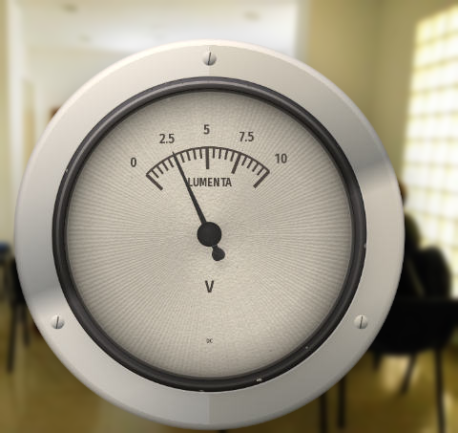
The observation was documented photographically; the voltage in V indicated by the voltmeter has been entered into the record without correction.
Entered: 2.5 V
